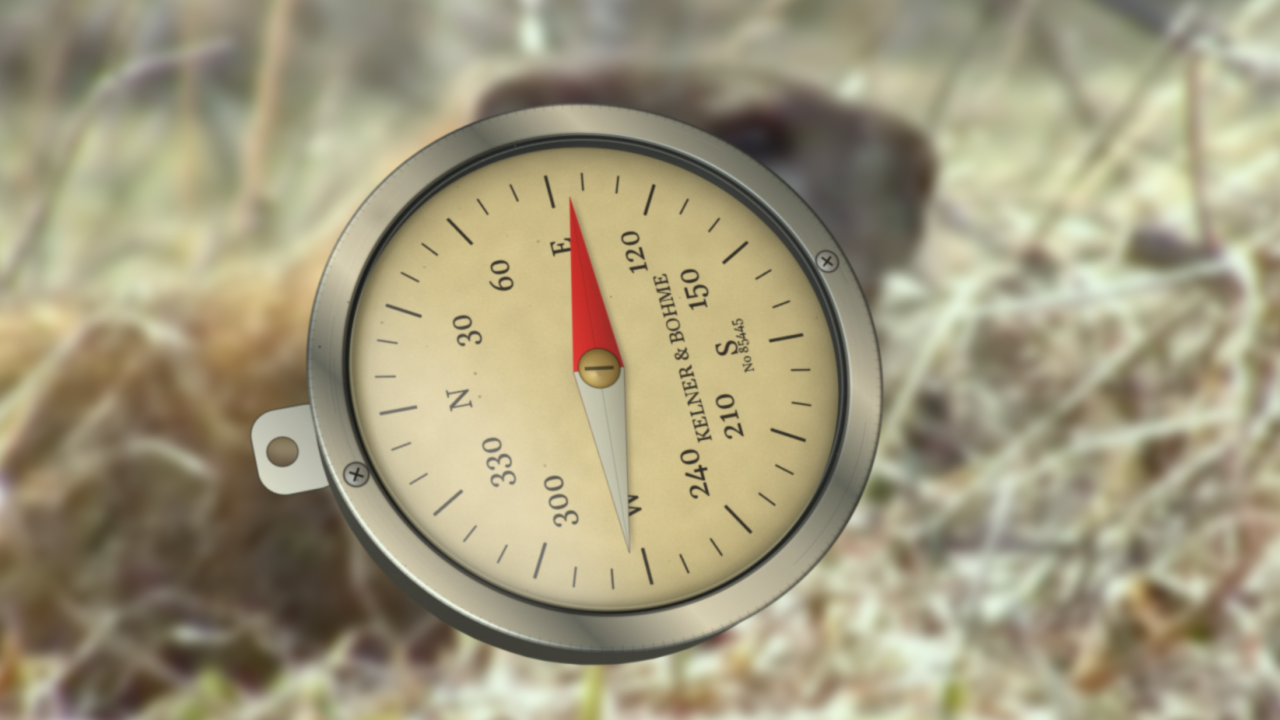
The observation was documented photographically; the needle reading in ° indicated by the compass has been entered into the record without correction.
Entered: 95 °
